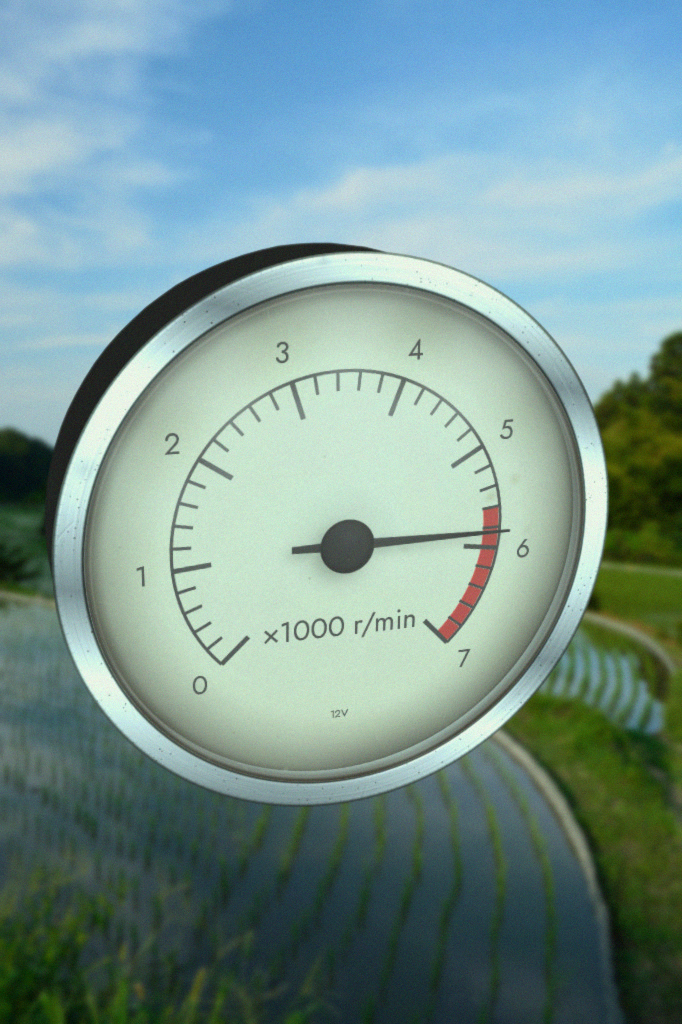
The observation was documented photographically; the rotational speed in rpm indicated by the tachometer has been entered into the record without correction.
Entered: 5800 rpm
